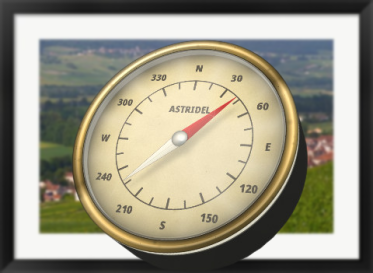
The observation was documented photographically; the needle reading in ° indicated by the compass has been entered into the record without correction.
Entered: 45 °
